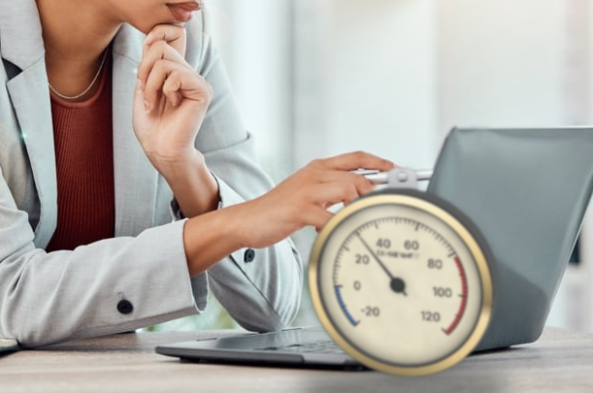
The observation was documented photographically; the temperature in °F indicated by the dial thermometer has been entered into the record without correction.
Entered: 30 °F
